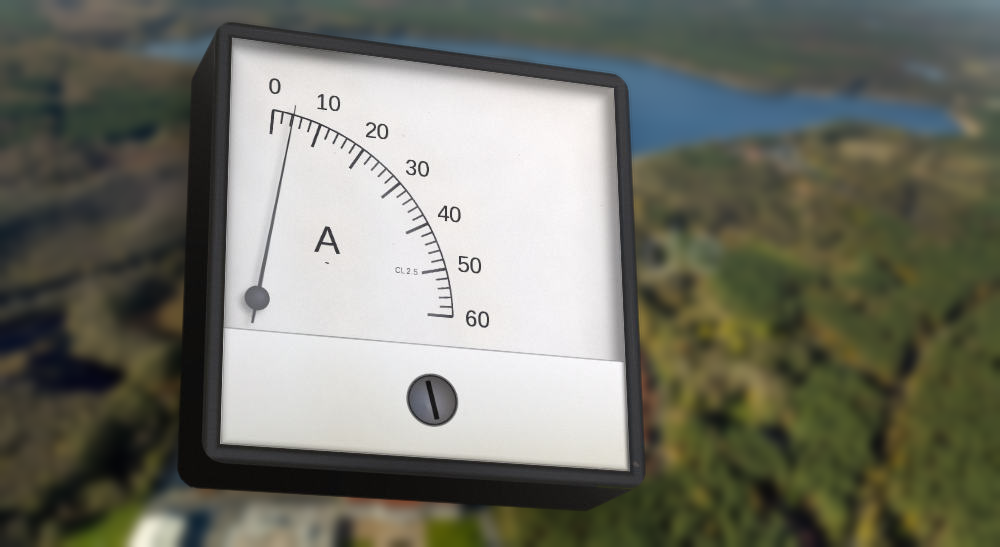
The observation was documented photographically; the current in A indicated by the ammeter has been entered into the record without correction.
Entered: 4 A
